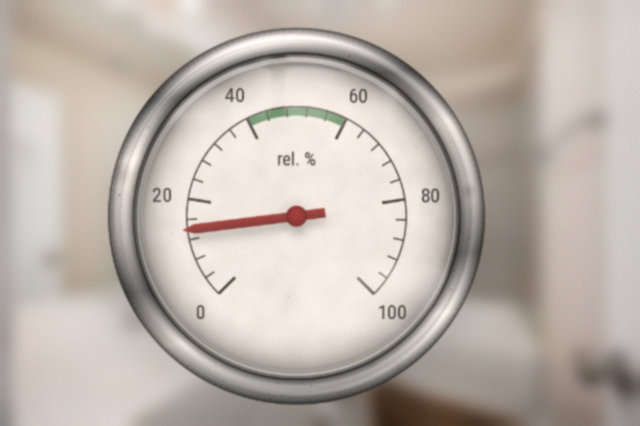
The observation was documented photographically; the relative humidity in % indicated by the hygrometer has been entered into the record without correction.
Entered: 14 %
